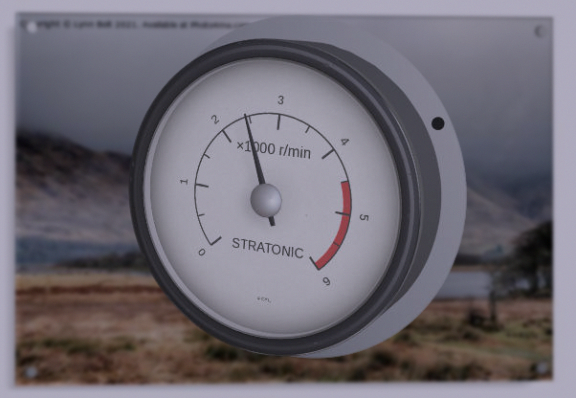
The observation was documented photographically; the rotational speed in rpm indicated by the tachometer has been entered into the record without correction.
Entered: 2500 rpm
